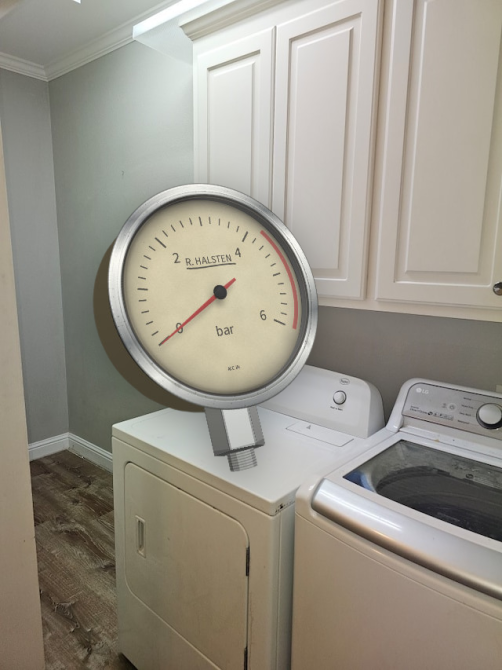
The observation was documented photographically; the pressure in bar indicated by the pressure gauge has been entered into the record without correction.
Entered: 0 bar
